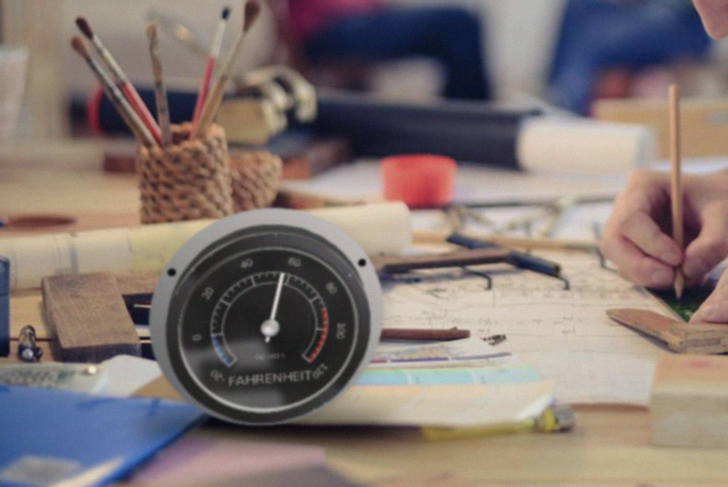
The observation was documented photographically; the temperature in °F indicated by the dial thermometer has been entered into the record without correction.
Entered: 56 °F
